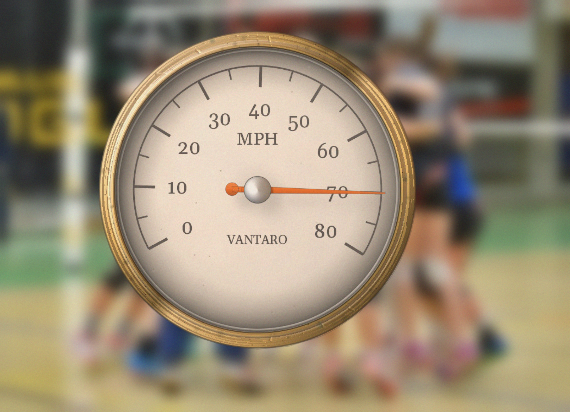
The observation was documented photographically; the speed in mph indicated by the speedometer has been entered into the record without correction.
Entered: 70 mph
